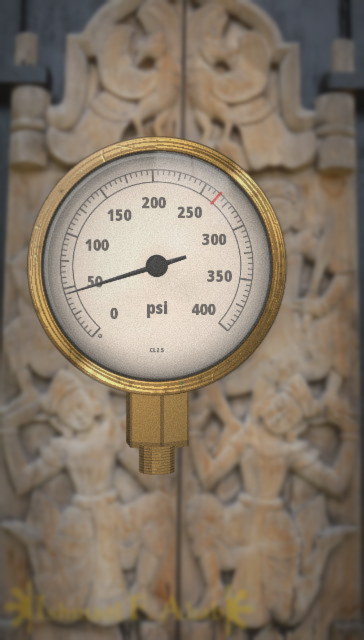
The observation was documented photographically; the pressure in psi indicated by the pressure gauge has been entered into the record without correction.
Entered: 45 psi
